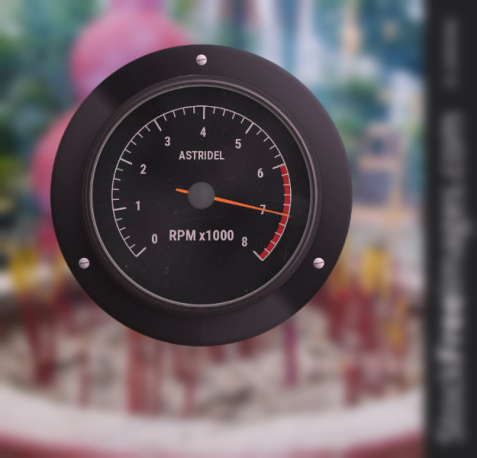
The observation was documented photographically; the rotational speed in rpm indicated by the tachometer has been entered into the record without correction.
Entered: 7000 rpm
